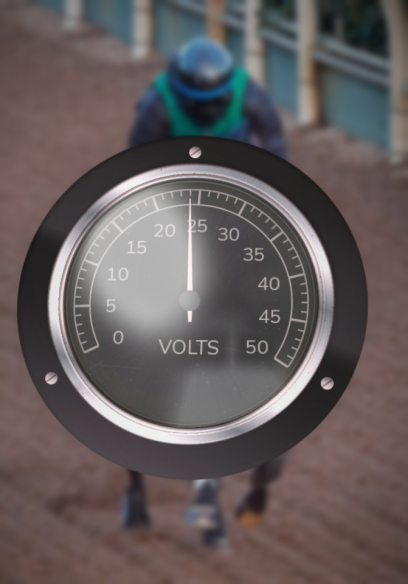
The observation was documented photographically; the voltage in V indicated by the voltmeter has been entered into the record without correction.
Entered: 24 V
